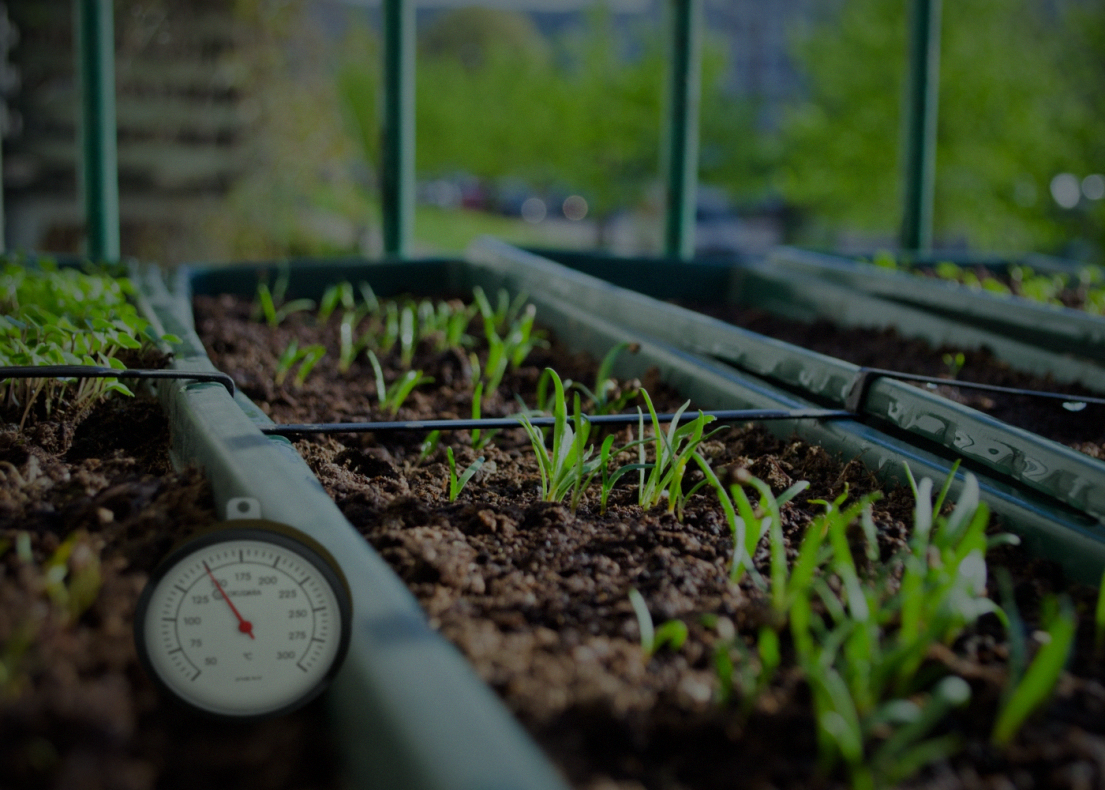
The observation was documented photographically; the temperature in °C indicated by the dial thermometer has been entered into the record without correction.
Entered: 150 °C
